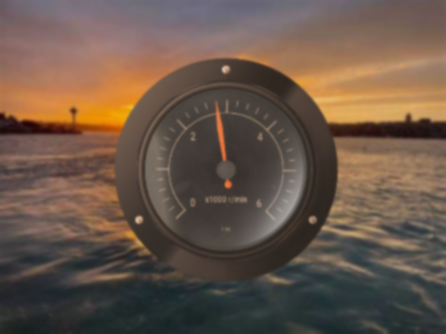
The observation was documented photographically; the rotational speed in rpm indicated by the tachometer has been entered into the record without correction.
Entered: 2800 rpm
